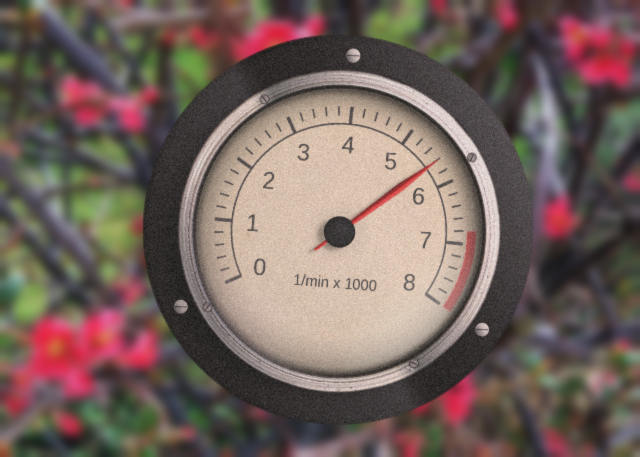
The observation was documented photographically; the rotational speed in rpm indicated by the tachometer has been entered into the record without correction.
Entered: 5600 rpm
